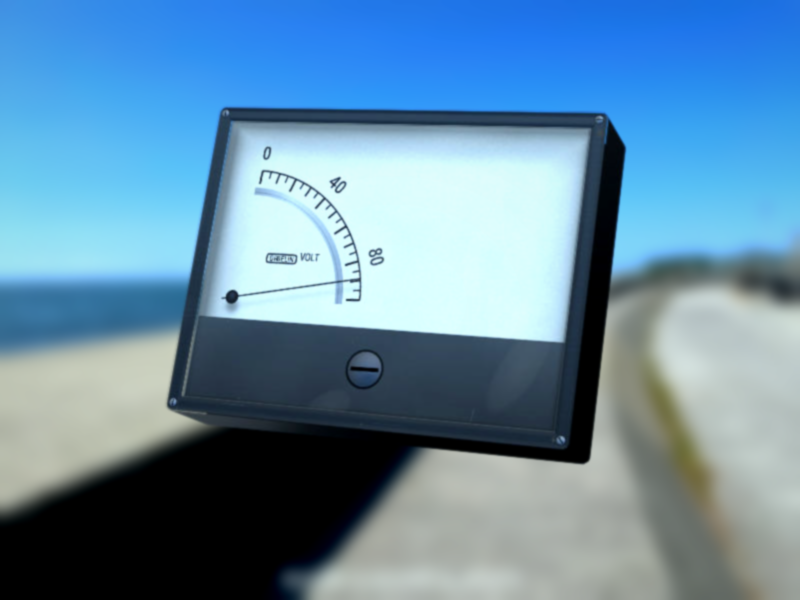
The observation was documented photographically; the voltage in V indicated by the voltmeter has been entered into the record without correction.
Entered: 90 V
